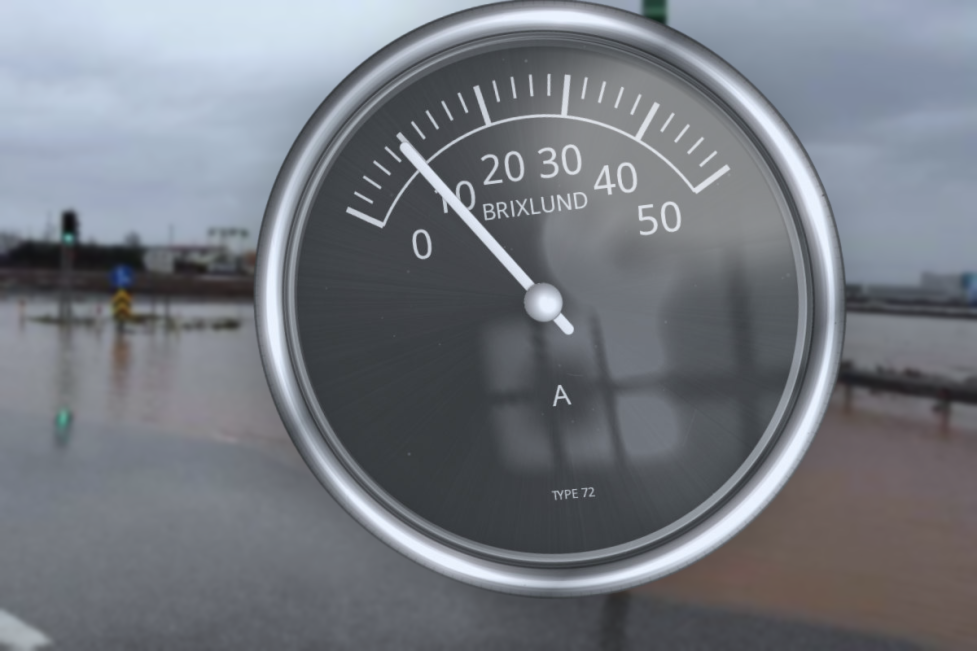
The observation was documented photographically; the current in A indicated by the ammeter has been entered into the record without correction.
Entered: 10 A
